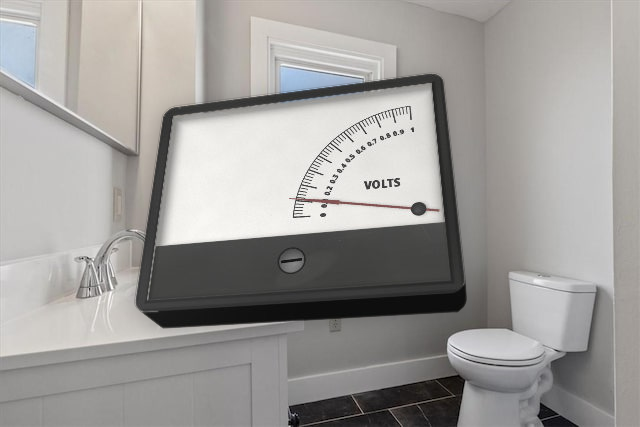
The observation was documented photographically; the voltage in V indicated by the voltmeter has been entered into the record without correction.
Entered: 0.1 V
